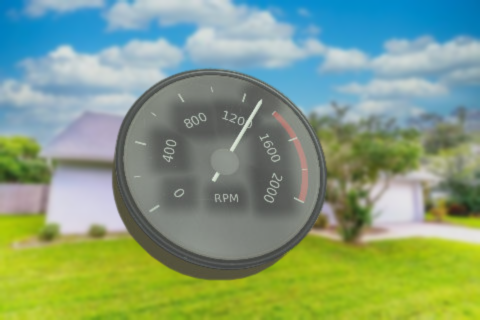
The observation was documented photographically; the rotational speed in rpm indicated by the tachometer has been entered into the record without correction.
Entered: 1300 rpm
